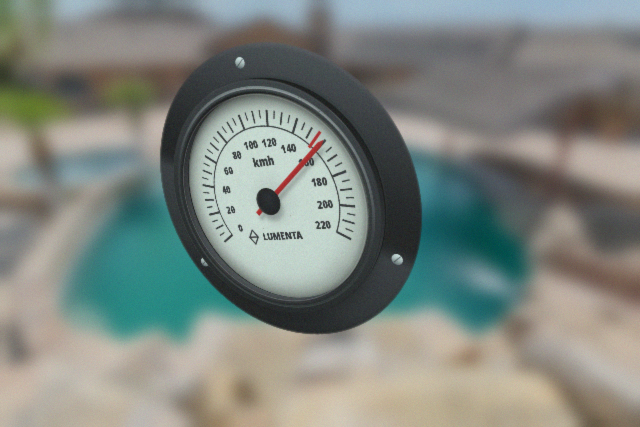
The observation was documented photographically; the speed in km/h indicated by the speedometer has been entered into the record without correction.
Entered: 160 km/h
